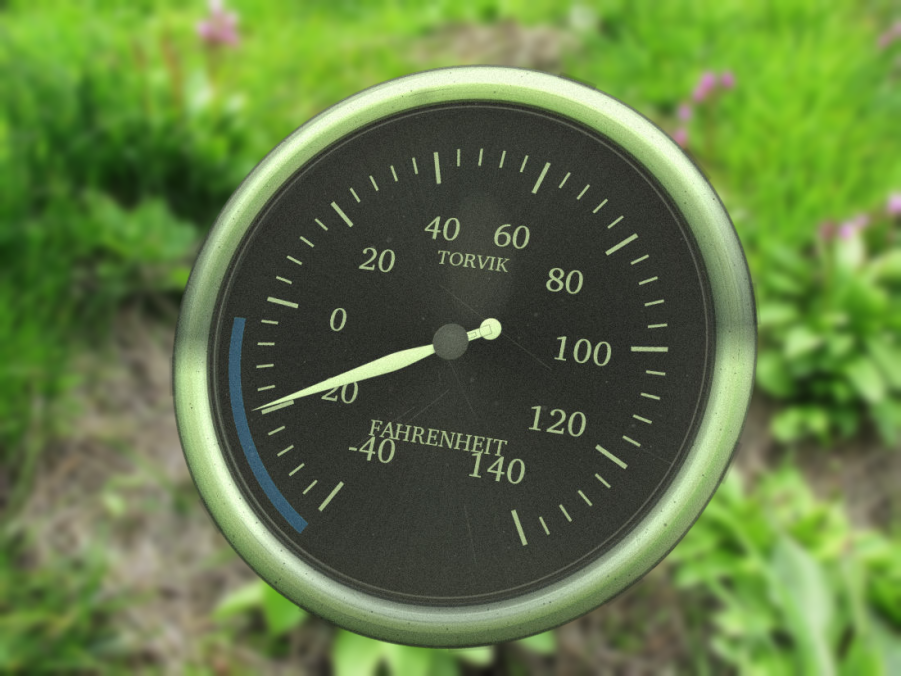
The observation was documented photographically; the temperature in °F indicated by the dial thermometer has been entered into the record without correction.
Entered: -20 °F
